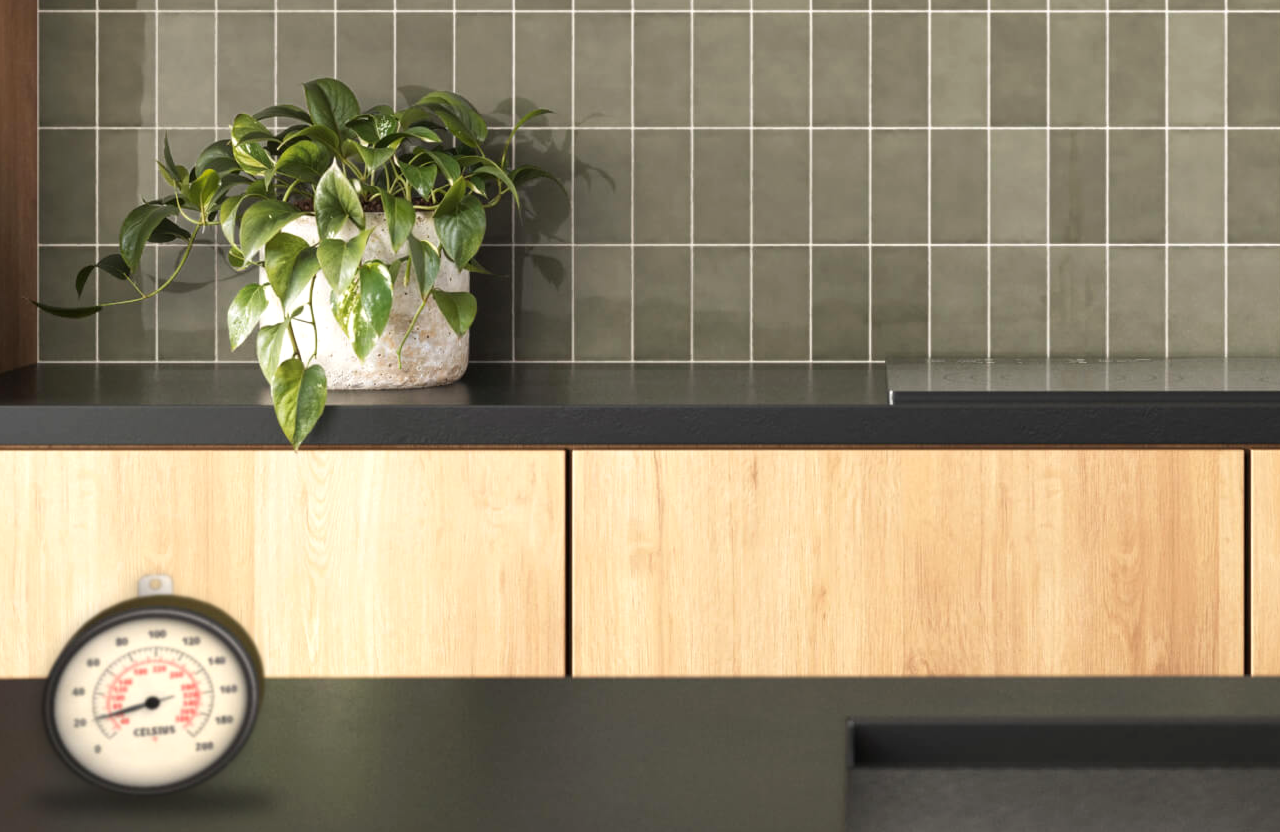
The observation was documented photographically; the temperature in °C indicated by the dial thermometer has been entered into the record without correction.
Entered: 20 °C
